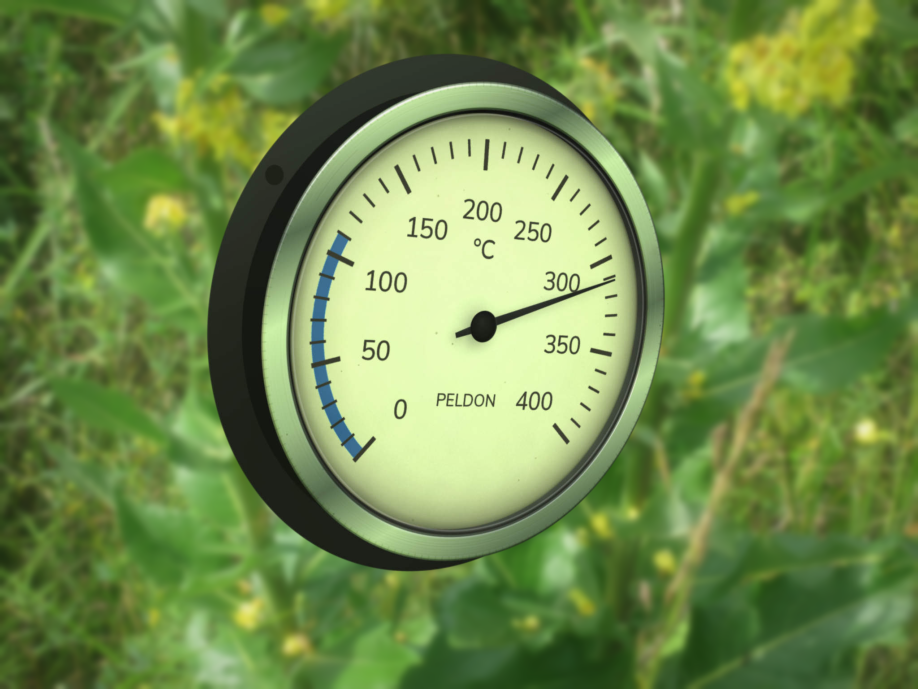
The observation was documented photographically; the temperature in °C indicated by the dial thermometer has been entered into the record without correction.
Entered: 310 °C
